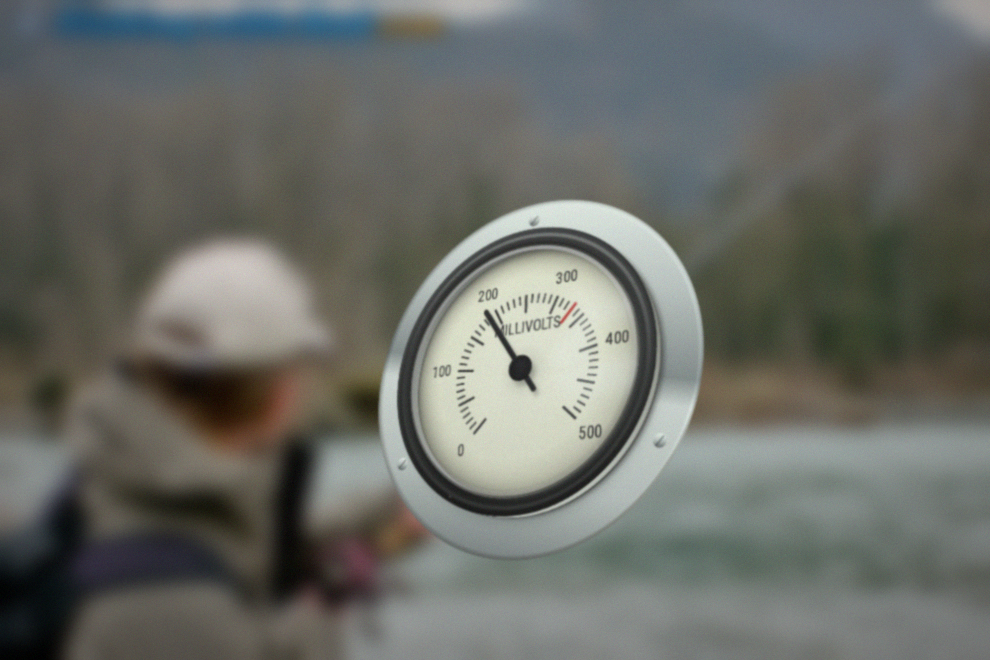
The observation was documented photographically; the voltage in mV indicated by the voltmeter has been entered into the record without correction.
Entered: 190 mV
